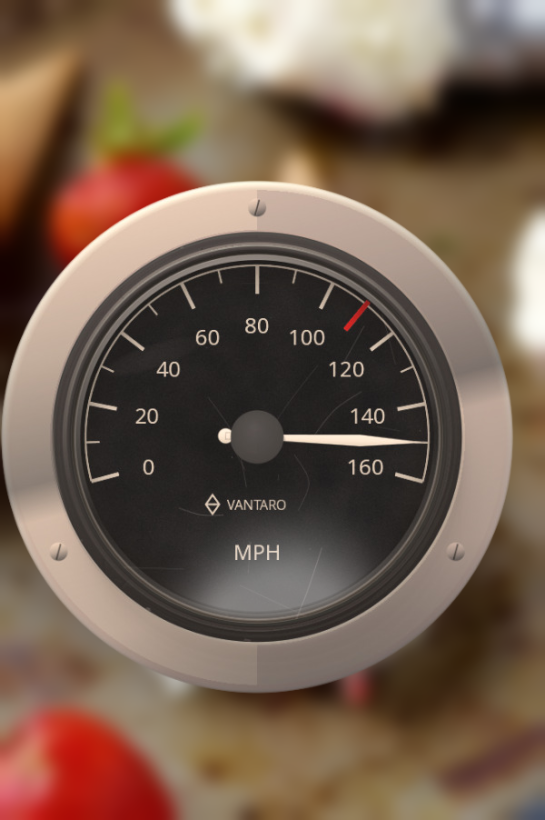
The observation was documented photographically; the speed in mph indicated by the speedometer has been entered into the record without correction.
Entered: 150 mph
